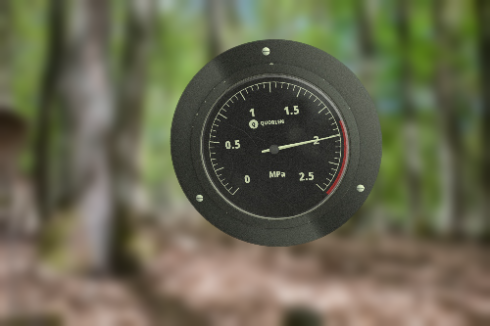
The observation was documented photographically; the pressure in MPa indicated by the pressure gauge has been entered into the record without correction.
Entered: 2 MPa
